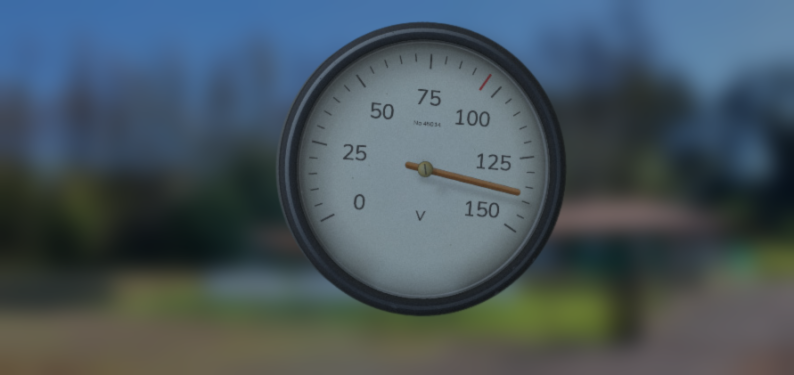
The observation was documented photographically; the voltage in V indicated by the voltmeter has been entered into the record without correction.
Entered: 137.5 V
